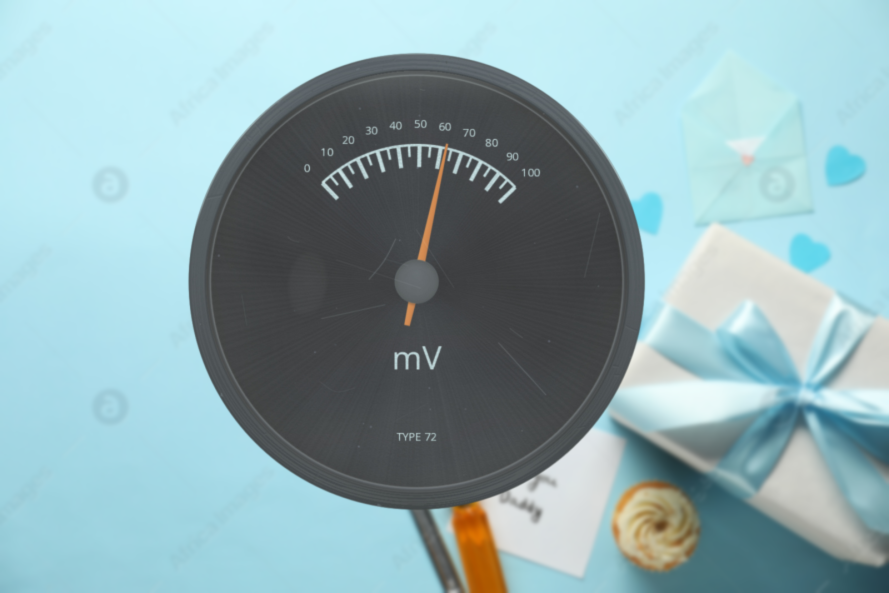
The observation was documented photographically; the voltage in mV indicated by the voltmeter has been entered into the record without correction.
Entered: 62.5 mV
